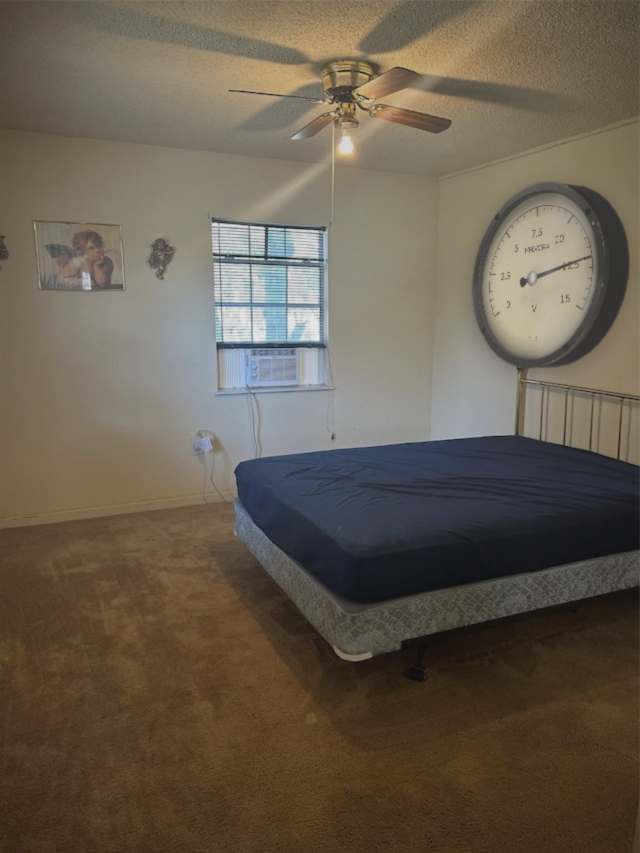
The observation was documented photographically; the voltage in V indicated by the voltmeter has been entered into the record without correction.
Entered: 12.5 V
